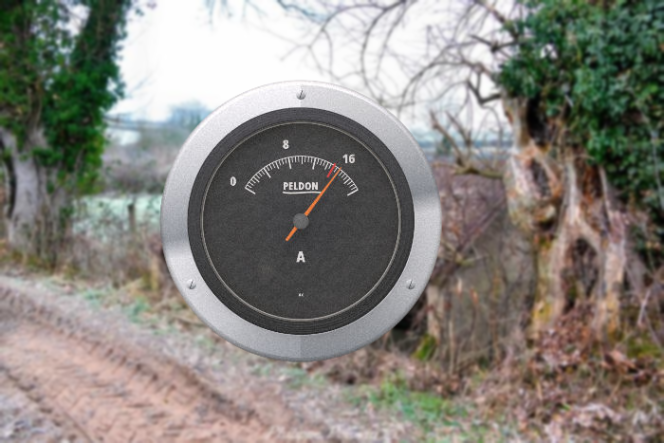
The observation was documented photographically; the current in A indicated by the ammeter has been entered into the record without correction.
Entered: 16 A
